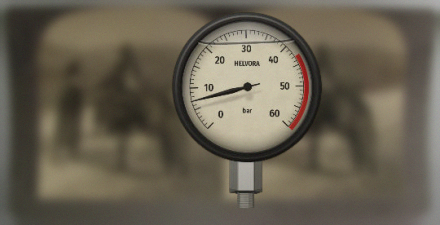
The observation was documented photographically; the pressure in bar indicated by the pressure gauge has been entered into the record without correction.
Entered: 7 bar
